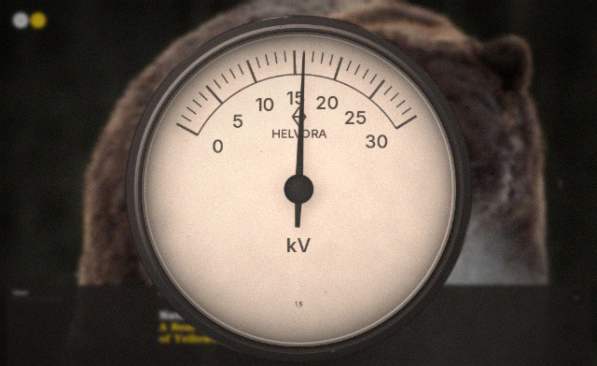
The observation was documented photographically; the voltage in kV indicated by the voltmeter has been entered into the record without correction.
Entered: 16 kV
